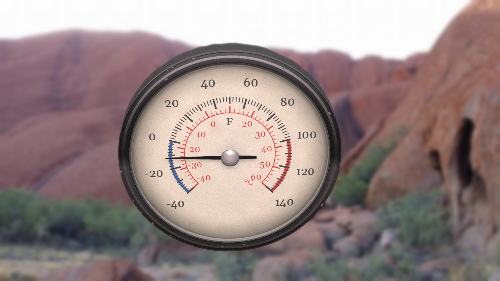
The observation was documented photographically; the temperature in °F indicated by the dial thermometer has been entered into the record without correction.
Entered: -10 °F
